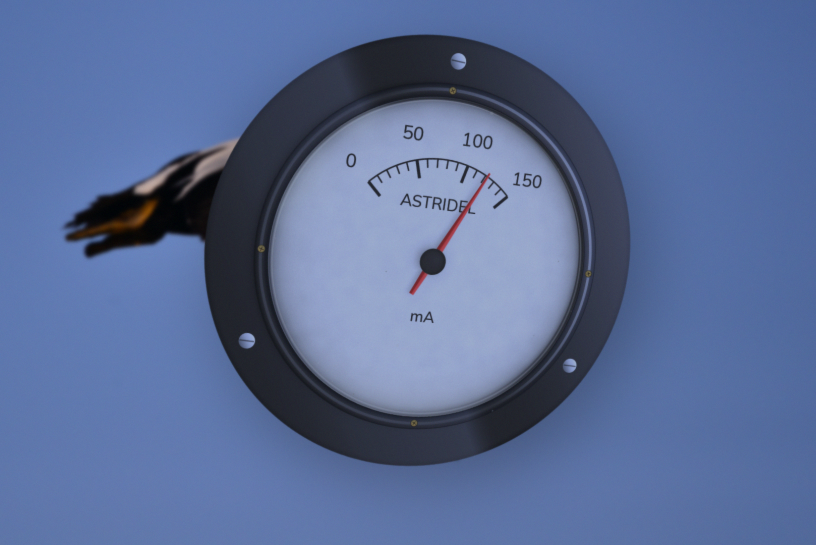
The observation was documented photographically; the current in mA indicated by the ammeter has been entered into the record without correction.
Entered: 120 mA
